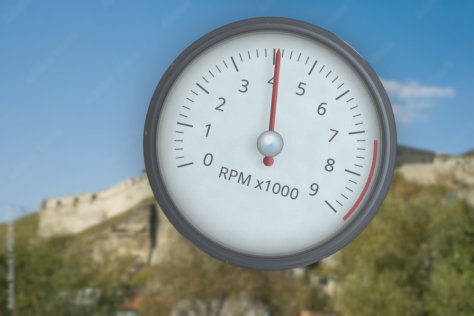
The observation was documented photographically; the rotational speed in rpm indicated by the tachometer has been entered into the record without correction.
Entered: 4100 rpm
